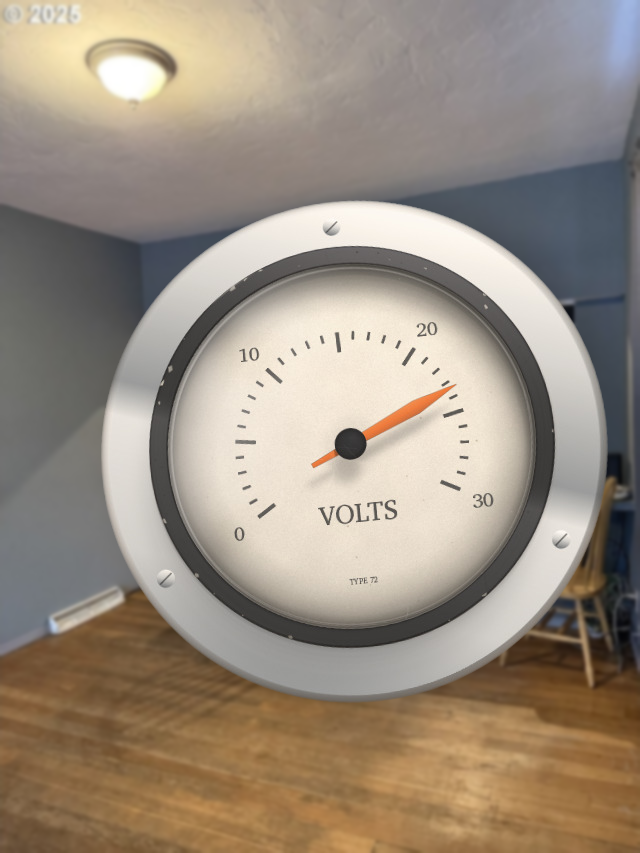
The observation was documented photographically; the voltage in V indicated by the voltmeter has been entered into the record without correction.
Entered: 23.5 V
